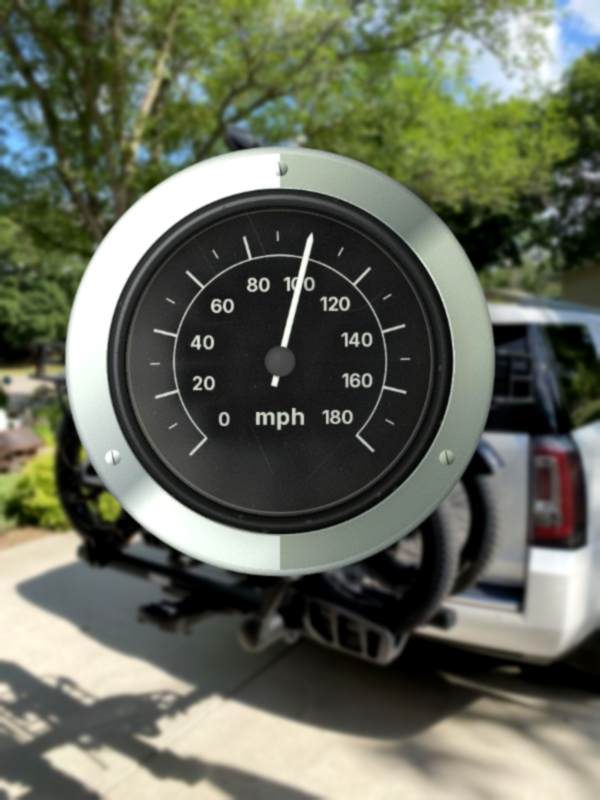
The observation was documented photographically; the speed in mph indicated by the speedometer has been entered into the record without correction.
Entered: 100 mph
